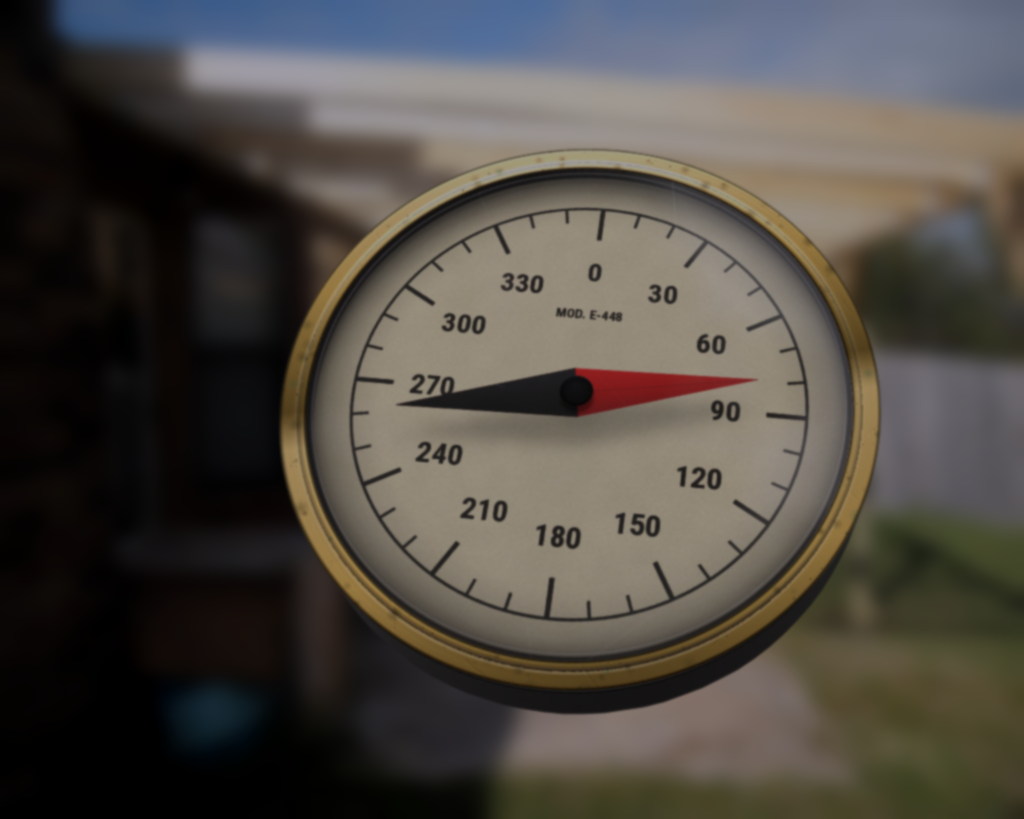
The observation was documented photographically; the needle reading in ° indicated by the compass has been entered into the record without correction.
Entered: 80 °
